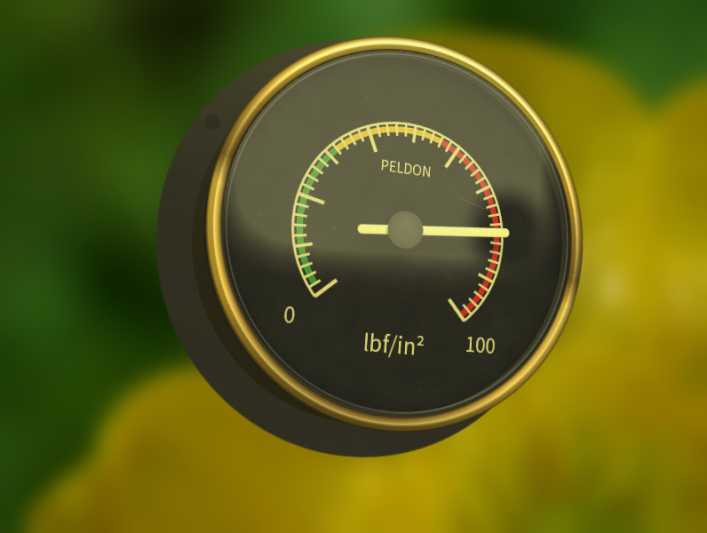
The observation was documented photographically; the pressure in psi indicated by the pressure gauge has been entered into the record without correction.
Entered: 80 psi
